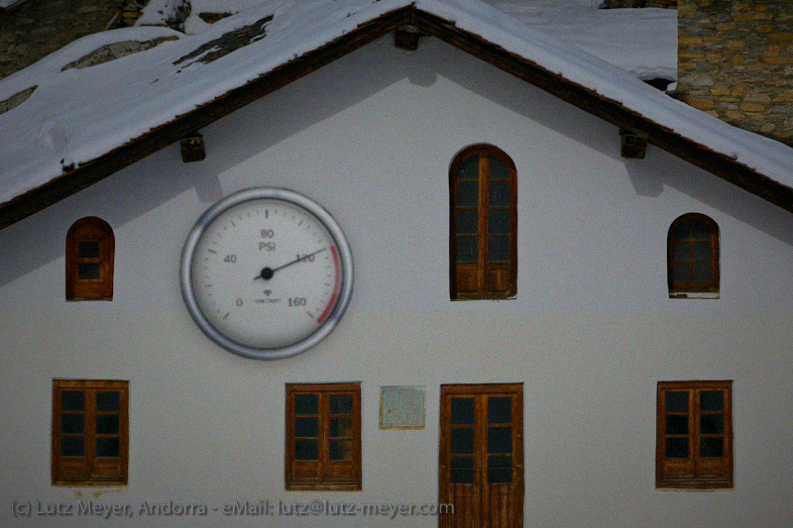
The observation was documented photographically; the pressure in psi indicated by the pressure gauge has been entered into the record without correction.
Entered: 120 psi
